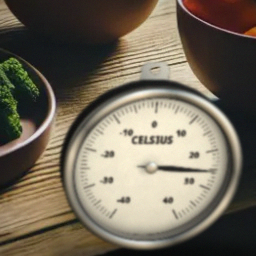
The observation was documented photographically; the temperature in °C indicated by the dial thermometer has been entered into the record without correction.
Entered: 25 °C
